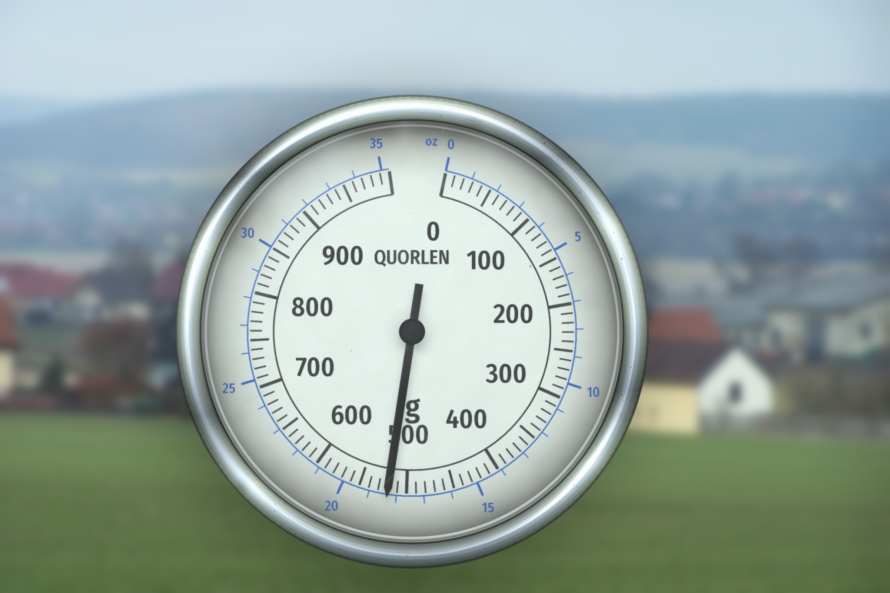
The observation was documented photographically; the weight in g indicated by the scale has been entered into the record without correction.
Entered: 520 g
